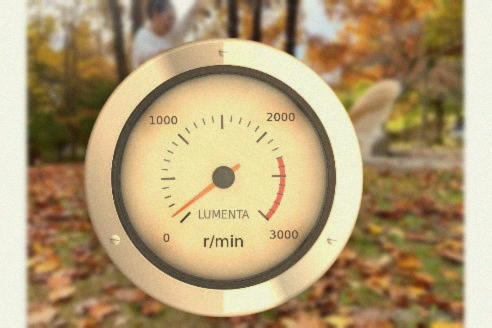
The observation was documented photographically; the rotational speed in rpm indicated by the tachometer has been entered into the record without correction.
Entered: 100 rpm
